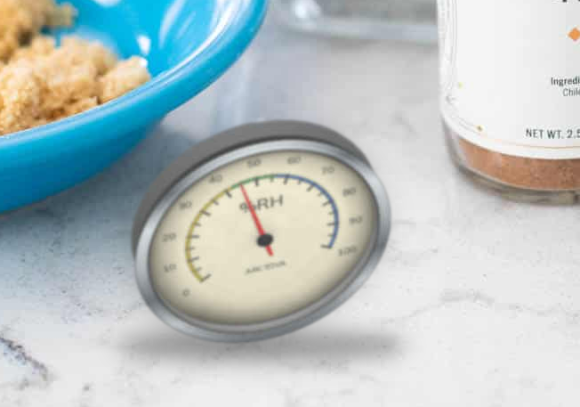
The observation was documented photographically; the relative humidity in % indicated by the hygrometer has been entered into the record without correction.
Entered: 45 %
